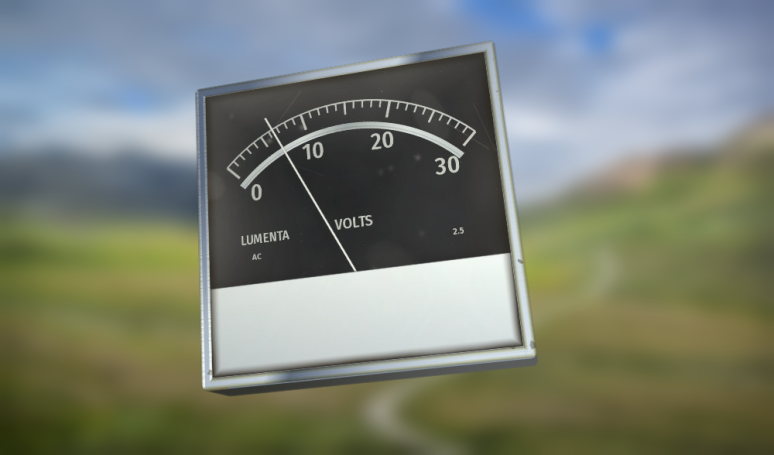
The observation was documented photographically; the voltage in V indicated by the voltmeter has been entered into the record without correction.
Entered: 6.5 V
